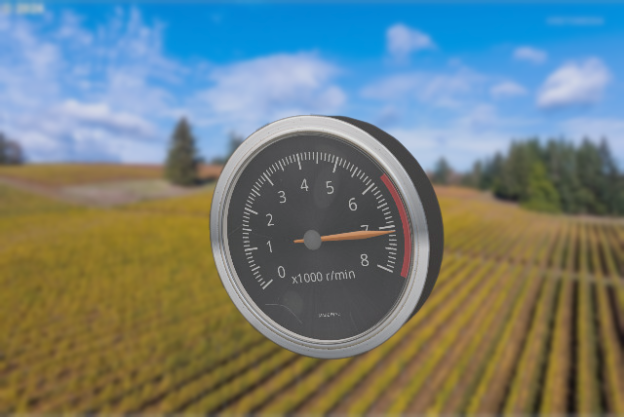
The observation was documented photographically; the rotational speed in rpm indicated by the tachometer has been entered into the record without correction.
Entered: 7100 rpm
